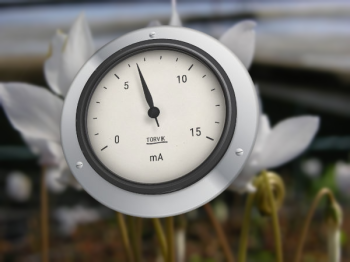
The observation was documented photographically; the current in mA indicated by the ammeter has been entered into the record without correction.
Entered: 6.5 mA
